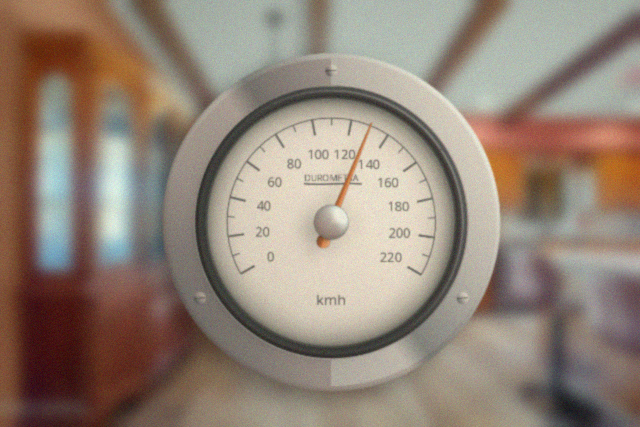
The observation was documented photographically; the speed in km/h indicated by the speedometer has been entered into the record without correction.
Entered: 130 km/h
